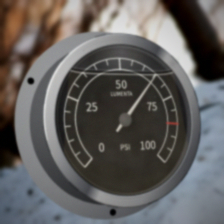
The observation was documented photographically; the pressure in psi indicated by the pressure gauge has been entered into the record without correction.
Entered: 65 psi
